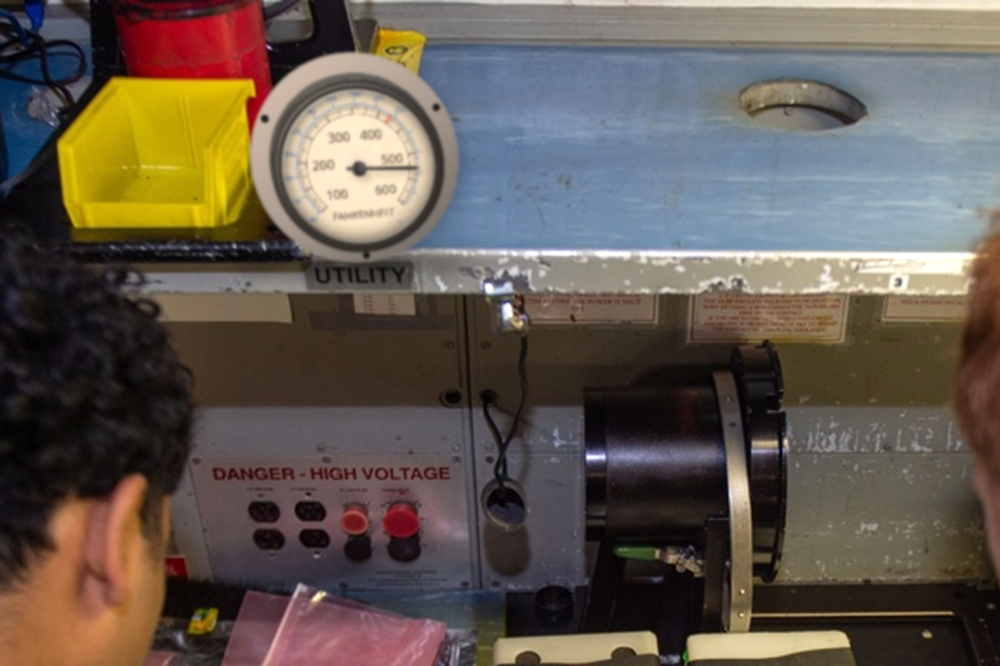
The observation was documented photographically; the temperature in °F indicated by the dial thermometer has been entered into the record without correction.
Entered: 525 °F
